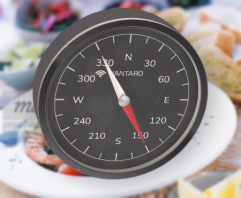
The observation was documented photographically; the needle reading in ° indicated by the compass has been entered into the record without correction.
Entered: 150 °
